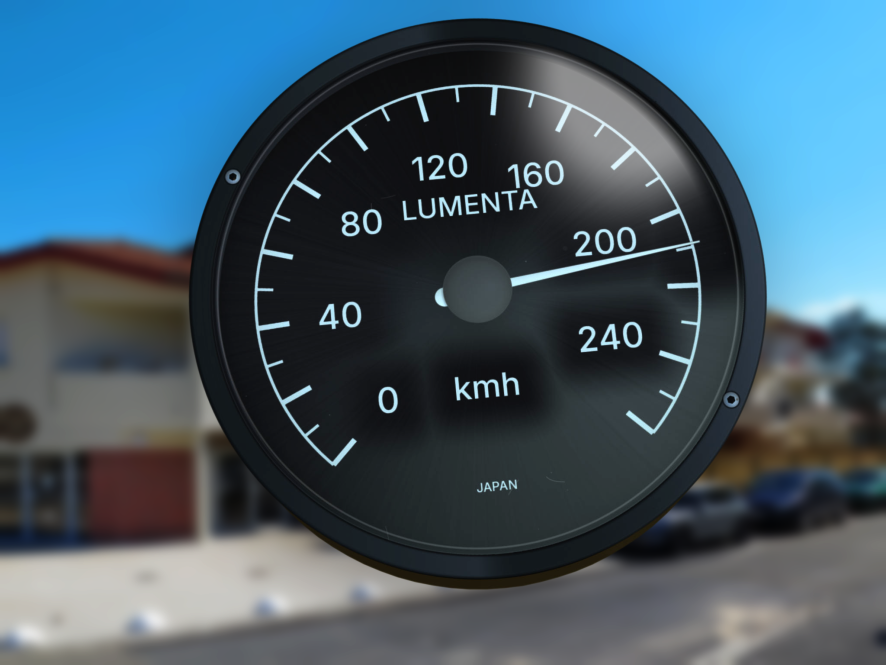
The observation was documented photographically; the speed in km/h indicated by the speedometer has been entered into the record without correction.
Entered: 210 km/h
